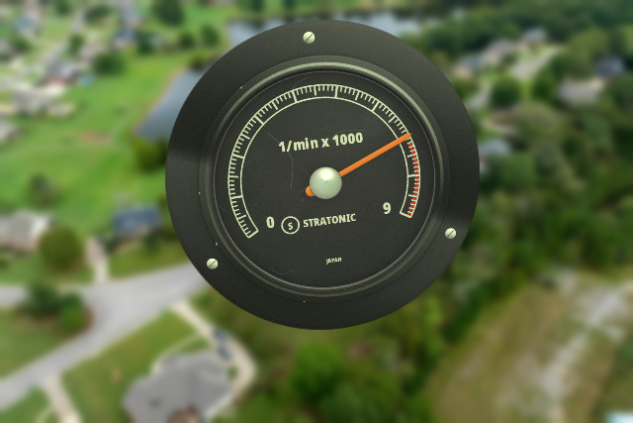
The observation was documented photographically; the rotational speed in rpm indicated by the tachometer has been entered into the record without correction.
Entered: 7000 rpm
